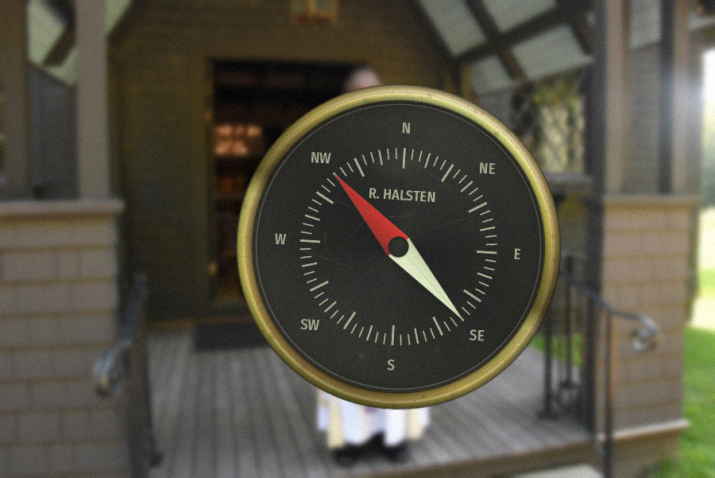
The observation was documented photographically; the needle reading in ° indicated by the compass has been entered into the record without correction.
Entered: 315 °
